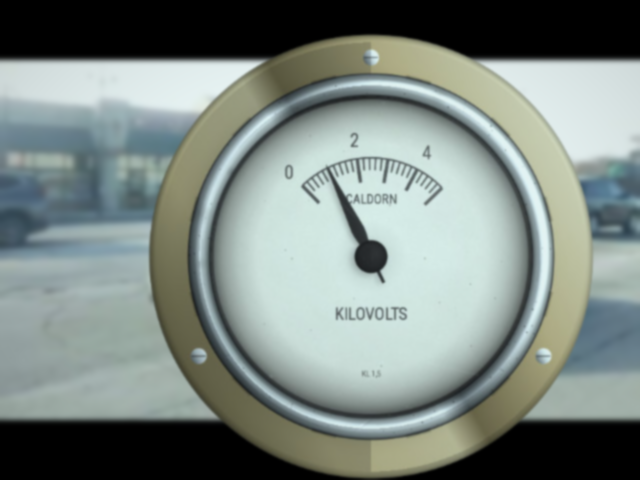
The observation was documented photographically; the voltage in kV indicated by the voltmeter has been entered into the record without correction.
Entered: 1 kV
